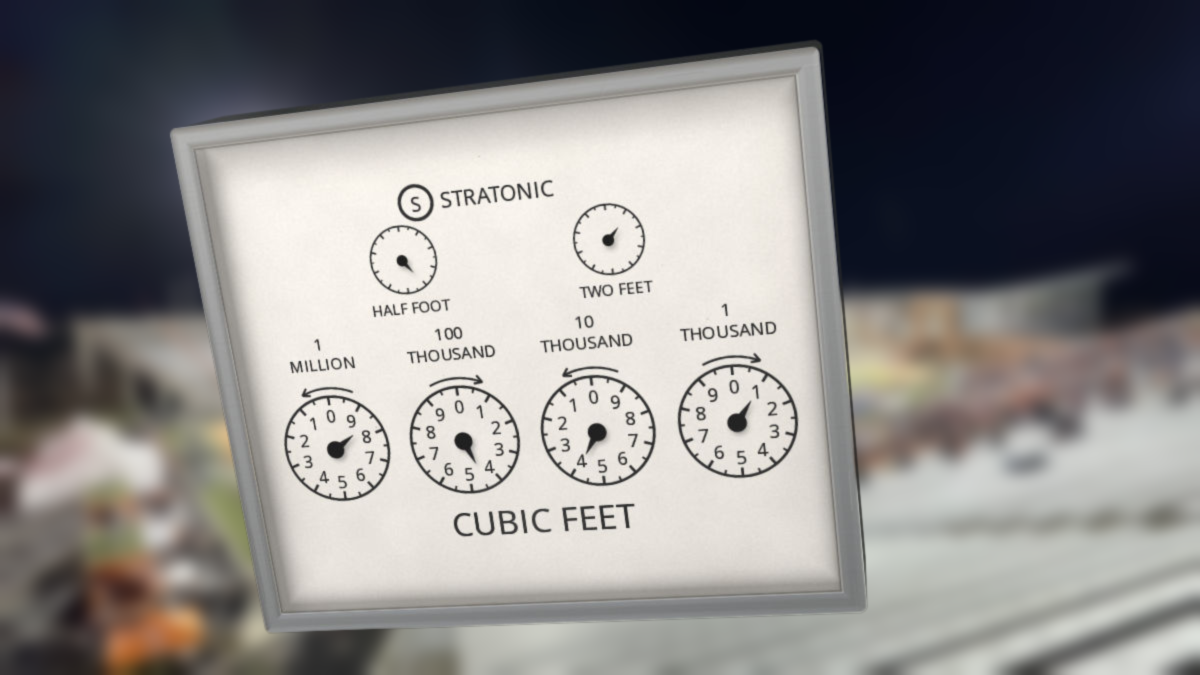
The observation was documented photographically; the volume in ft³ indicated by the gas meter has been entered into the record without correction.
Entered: 844100 ft³
